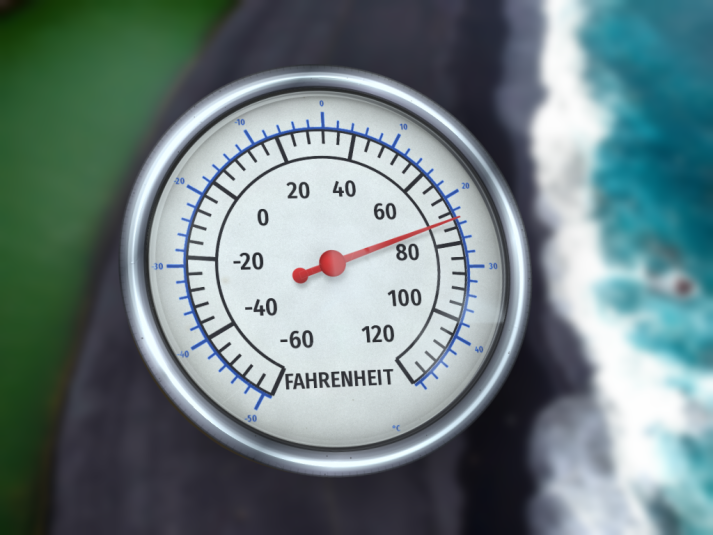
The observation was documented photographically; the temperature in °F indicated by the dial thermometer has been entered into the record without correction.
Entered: 74 °F
